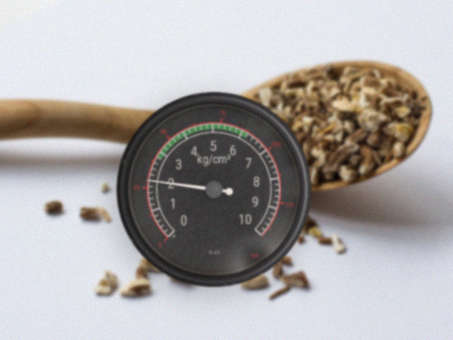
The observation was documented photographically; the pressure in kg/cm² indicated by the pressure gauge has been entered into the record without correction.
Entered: 2 kg/cm²
